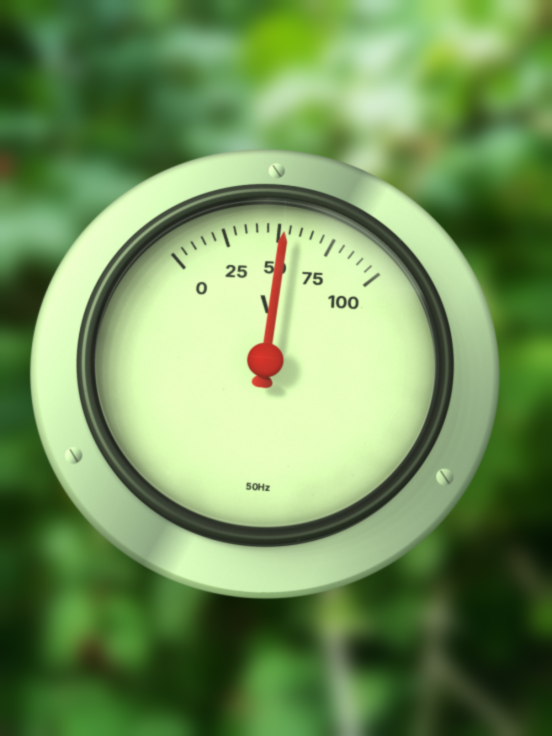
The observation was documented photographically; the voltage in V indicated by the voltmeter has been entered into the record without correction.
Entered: 52.5 V
